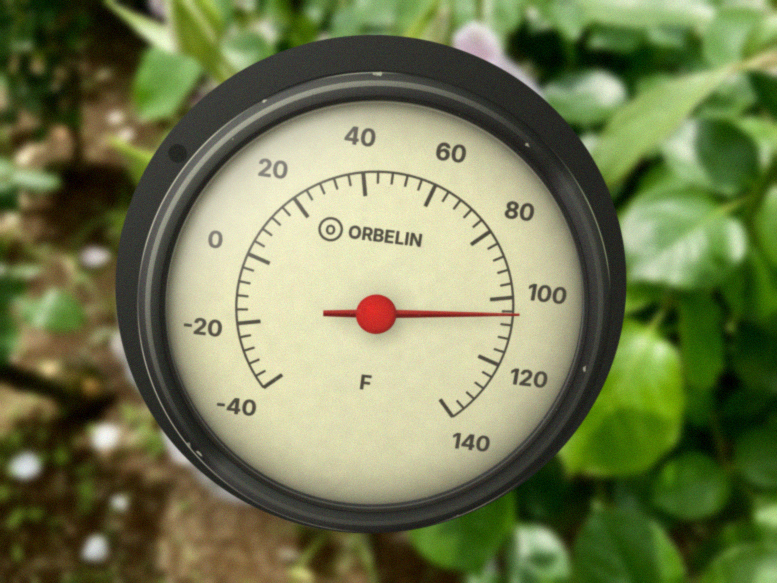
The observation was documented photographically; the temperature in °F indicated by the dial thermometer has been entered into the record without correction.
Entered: 104 °F
